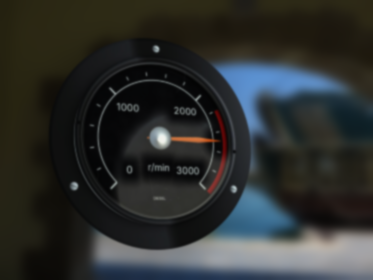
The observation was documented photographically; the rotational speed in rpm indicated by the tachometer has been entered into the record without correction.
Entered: 2500 rpm
